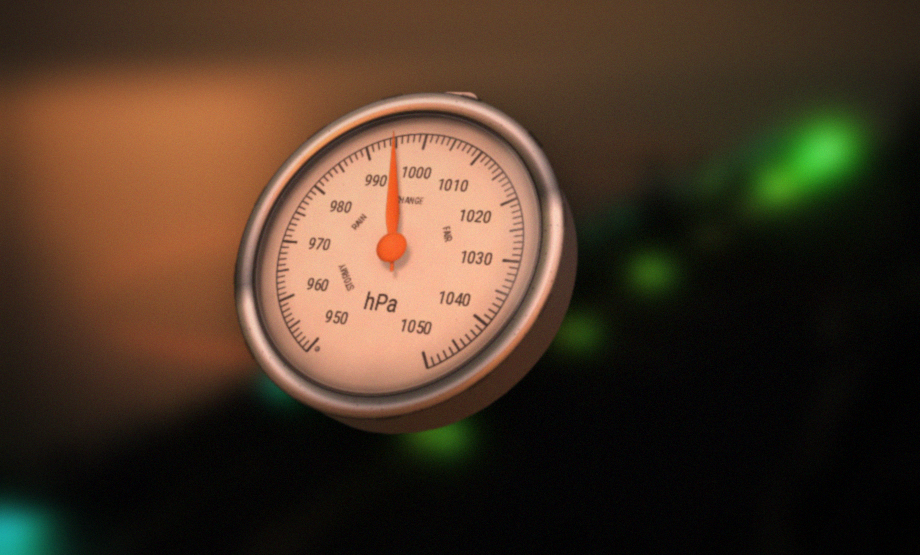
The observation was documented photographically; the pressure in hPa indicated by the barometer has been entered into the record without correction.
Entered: 995 hPa
